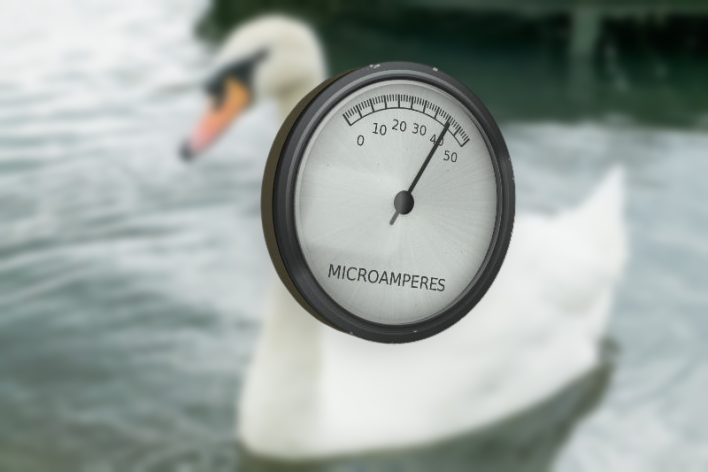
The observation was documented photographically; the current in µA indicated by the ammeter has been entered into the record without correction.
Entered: 40 µA
